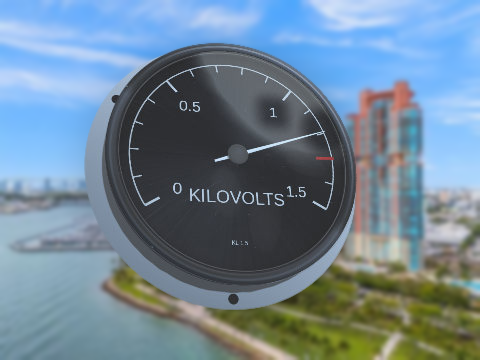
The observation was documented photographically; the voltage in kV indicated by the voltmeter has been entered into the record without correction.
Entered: 1.2 kV
